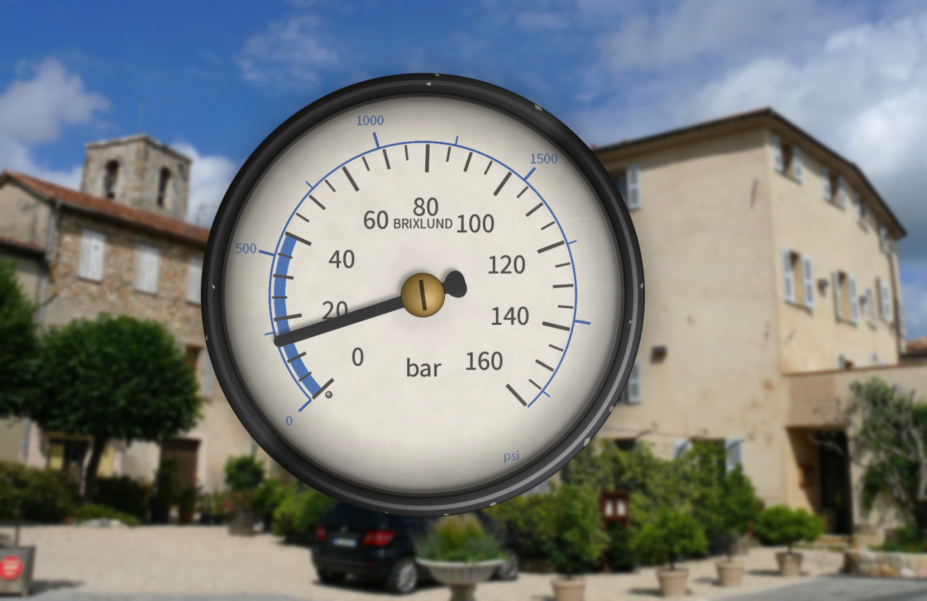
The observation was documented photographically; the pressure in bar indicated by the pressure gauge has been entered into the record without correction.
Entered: 15 bar
